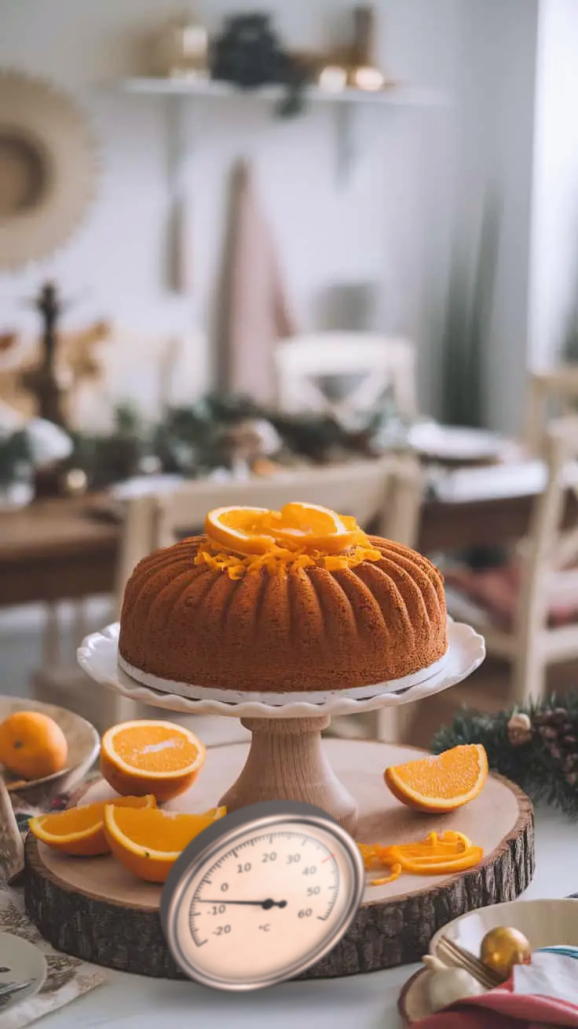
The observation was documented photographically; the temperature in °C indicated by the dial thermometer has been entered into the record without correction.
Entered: -5 °C
